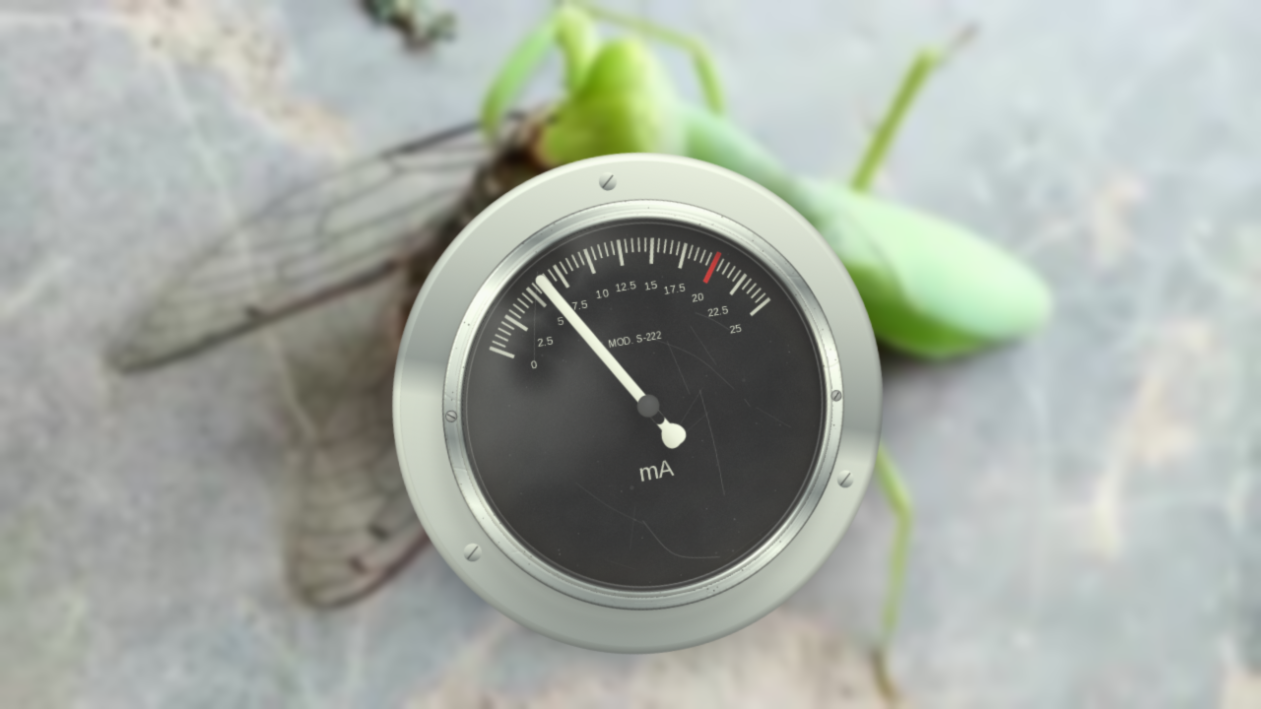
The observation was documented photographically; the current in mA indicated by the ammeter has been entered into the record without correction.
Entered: 6 mA
